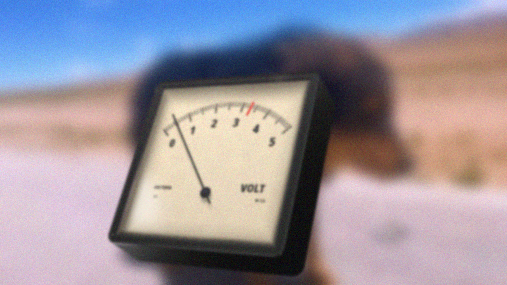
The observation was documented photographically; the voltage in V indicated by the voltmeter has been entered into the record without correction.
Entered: 0.5 V
